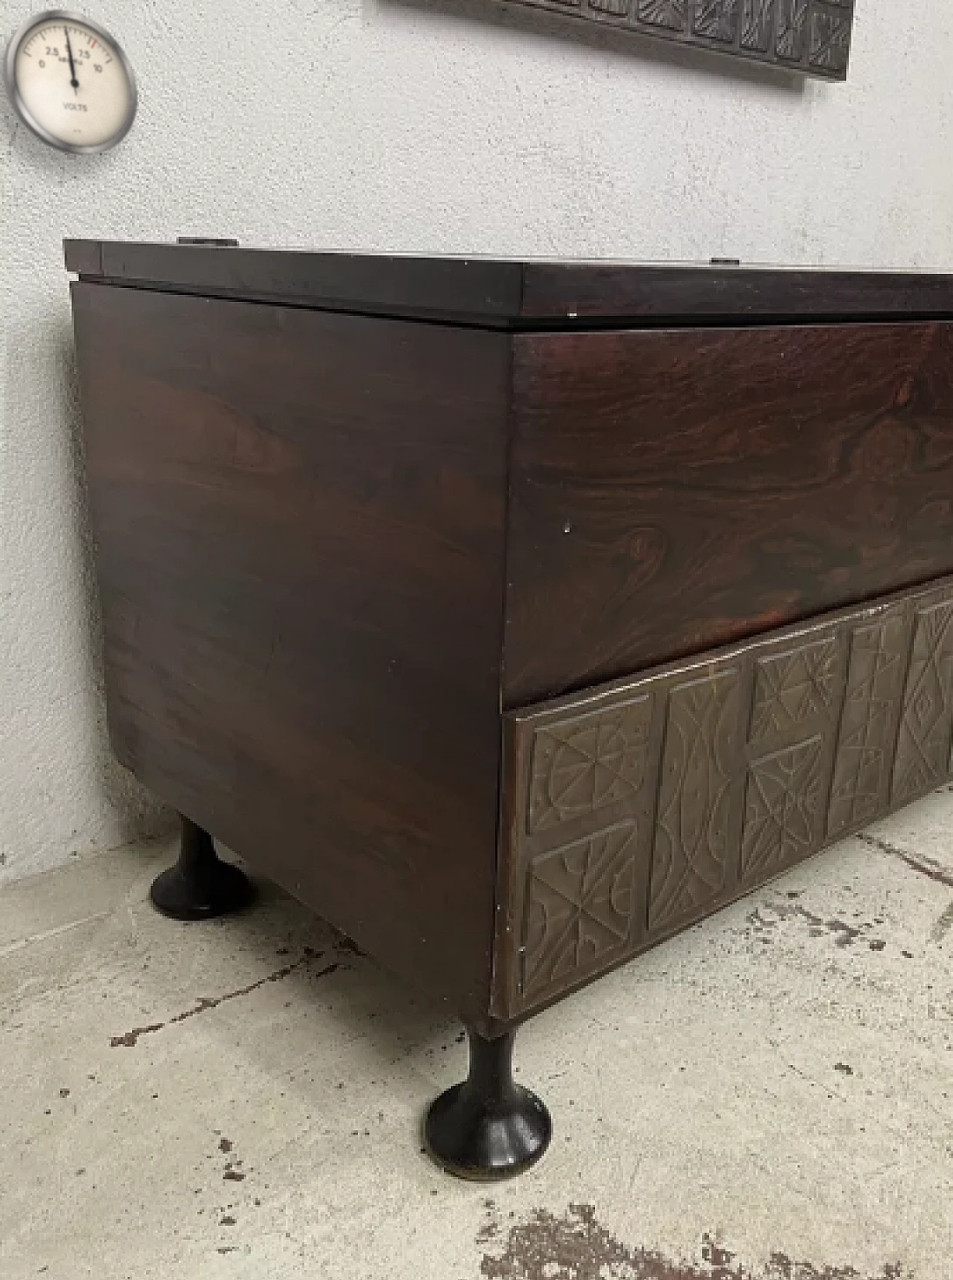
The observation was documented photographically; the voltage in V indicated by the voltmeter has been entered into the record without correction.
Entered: 5 V
